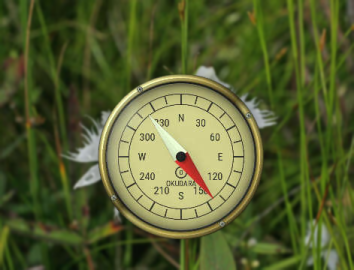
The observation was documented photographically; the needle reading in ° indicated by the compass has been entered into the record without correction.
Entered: 142.5 °
